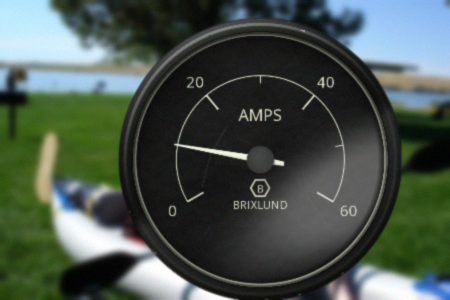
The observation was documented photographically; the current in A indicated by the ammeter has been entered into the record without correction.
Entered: 10 A
